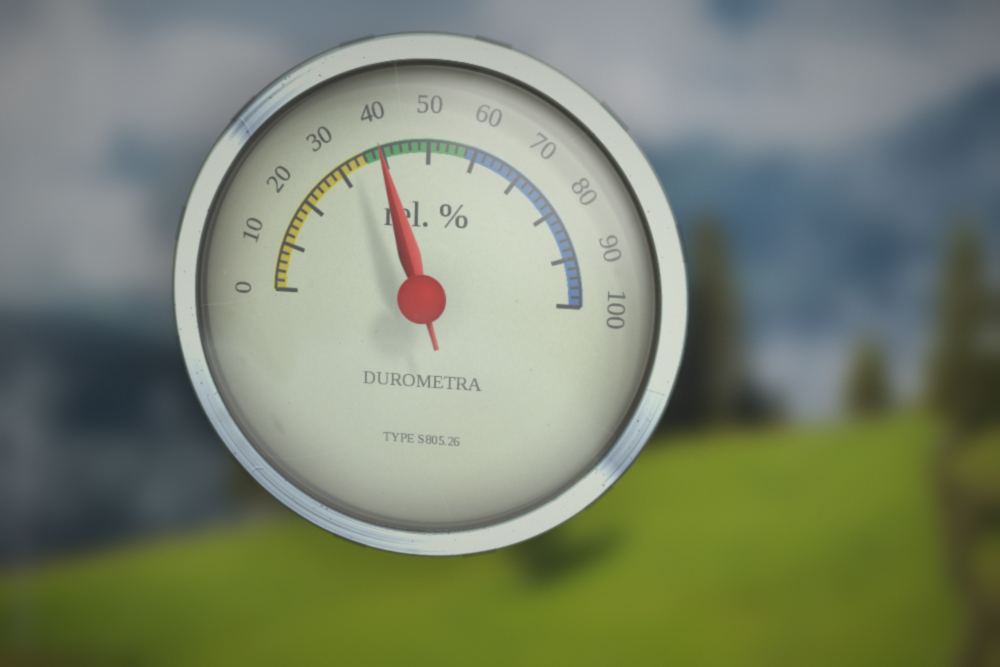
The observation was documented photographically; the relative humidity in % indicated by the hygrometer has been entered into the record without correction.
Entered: 40 %
